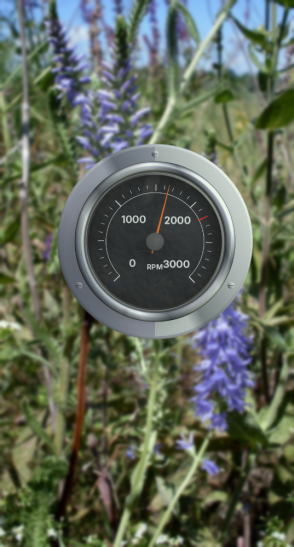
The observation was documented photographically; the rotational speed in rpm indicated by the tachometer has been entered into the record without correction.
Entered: 1650 rpm
